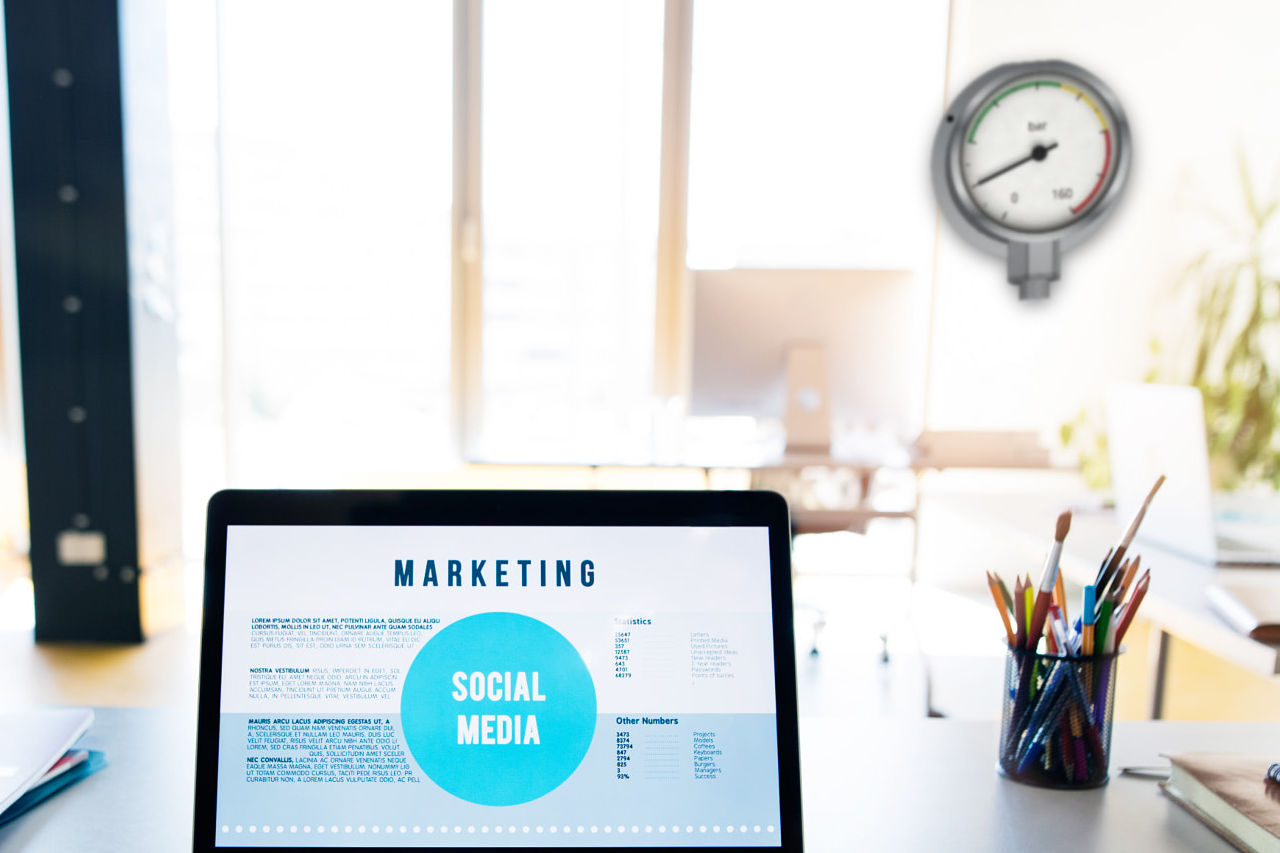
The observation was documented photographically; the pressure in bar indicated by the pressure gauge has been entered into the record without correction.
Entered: 20 bar
